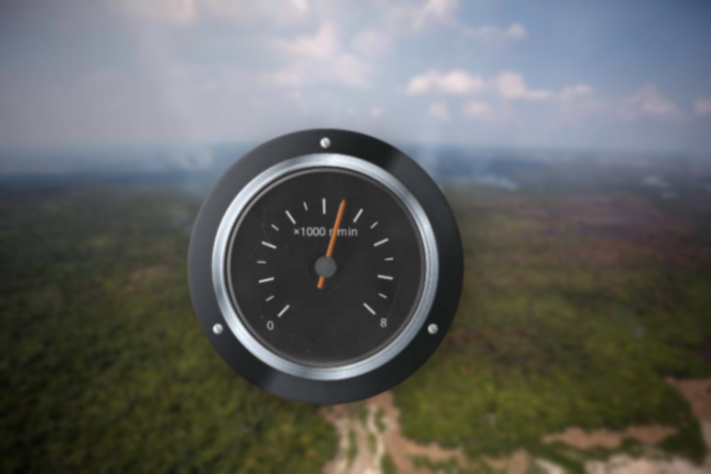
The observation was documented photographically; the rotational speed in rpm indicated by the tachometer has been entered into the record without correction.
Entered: 4500 rpm
